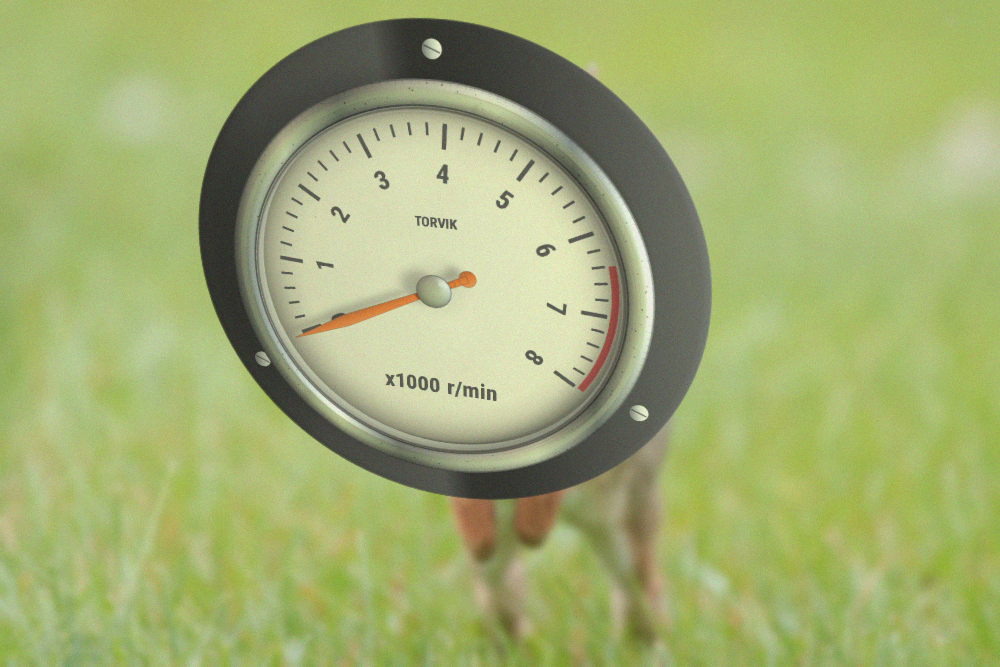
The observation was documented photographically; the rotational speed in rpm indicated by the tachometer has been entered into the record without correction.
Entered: 0 rpm
